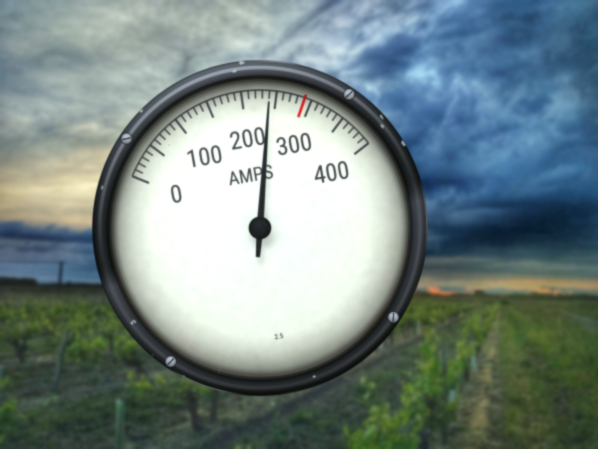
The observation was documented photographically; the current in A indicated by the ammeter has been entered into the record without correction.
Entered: 240 A
